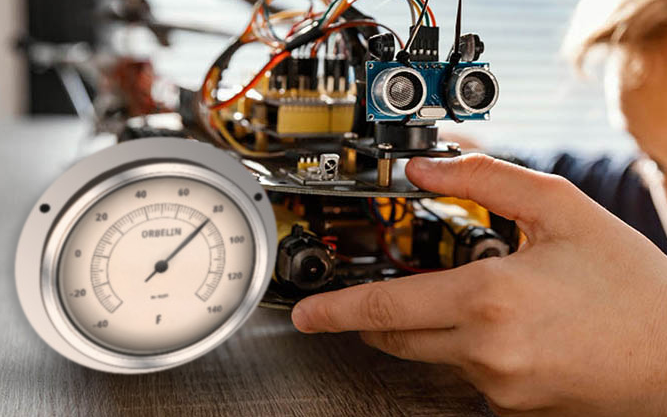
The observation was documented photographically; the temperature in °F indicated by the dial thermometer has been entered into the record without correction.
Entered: 80 °F
